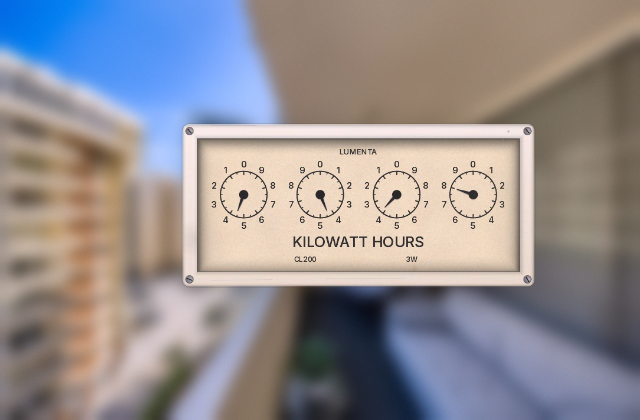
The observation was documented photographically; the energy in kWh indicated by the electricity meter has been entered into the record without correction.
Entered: 4438 kWh
